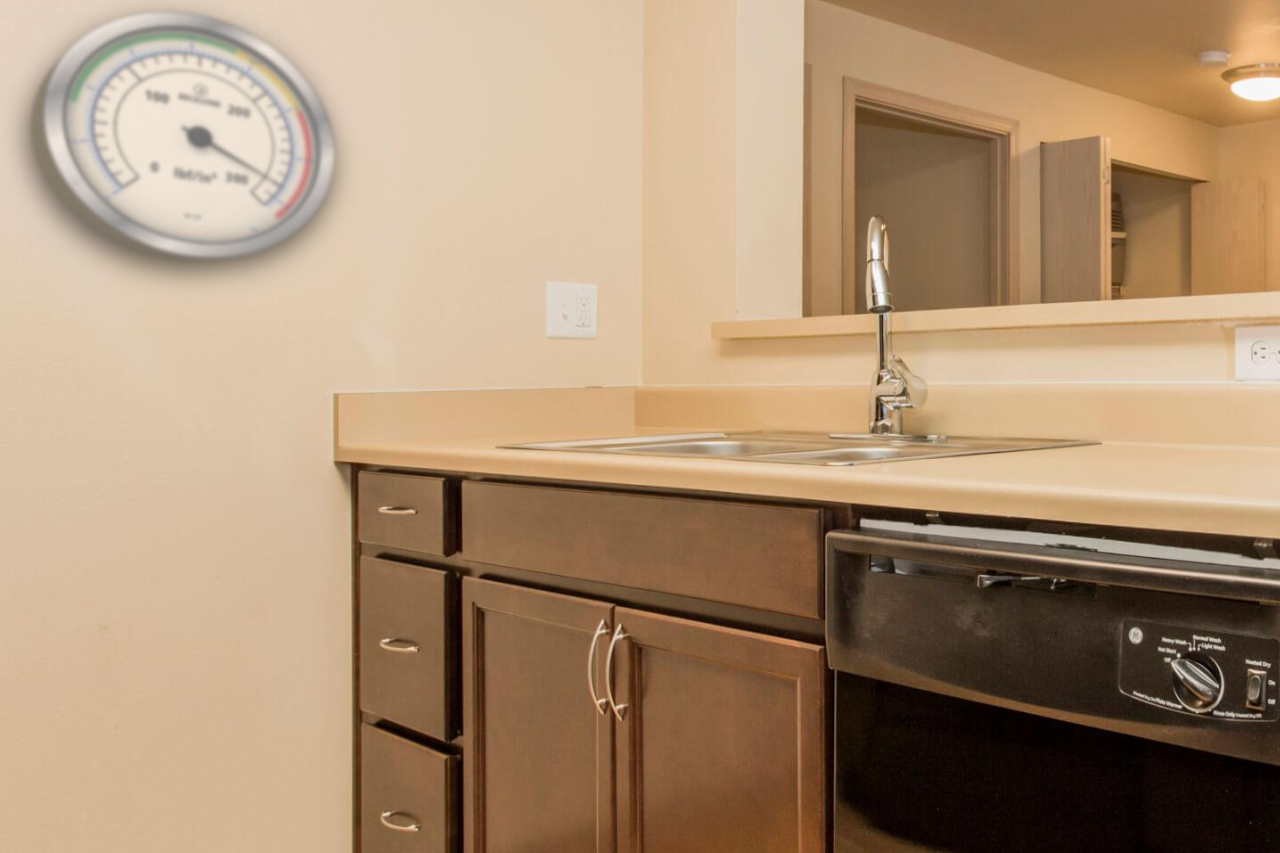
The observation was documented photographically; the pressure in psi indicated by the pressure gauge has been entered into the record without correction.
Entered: 280 psi
